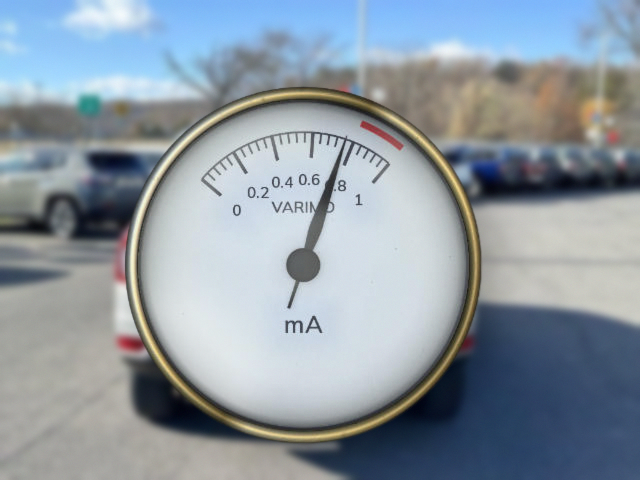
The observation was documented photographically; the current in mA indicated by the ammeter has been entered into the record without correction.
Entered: 0.76 mA
